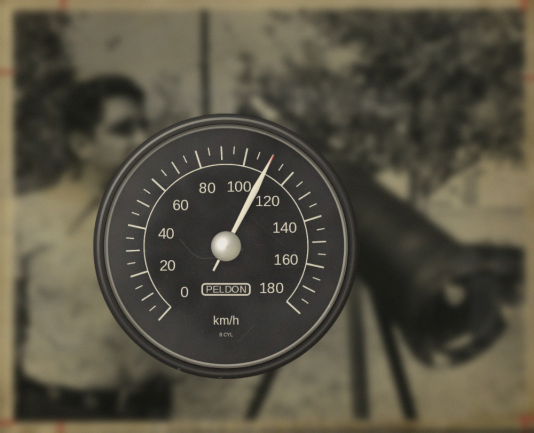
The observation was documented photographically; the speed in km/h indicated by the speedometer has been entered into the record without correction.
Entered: 110 km/h
